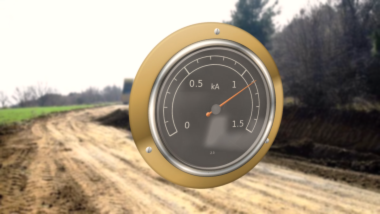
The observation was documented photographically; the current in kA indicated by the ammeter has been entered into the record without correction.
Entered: 1.1 kA
